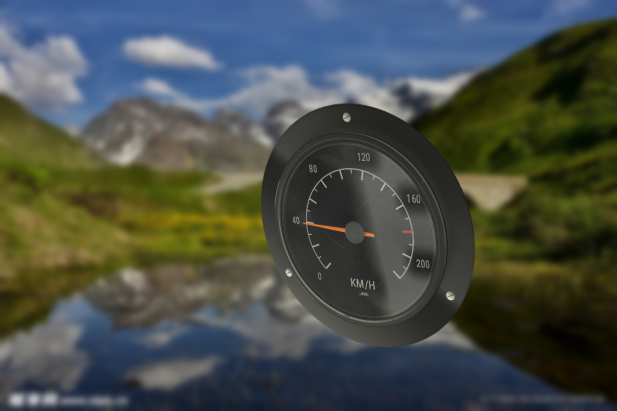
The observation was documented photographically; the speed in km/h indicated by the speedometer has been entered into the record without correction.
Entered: 40 km/h
